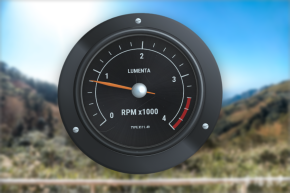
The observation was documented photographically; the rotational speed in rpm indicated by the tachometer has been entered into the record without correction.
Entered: 800 rpm
